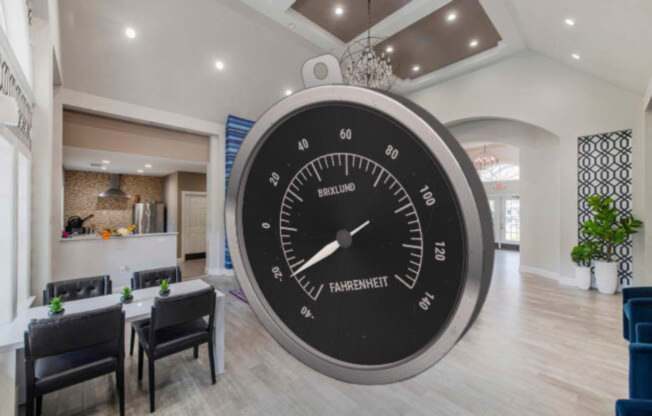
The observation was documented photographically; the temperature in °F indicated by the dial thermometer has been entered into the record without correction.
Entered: -24 °F
